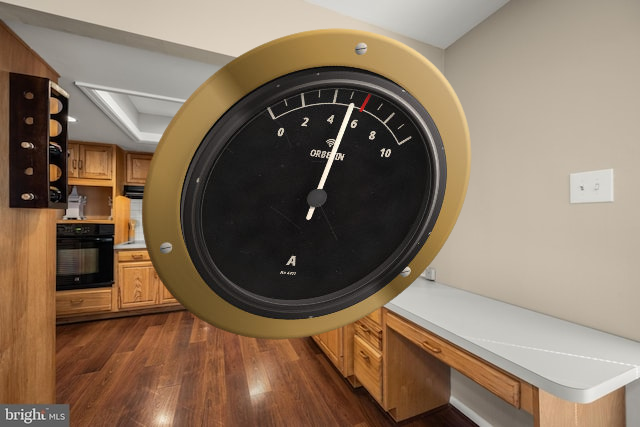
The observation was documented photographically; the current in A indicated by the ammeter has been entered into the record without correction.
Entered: 5 A
